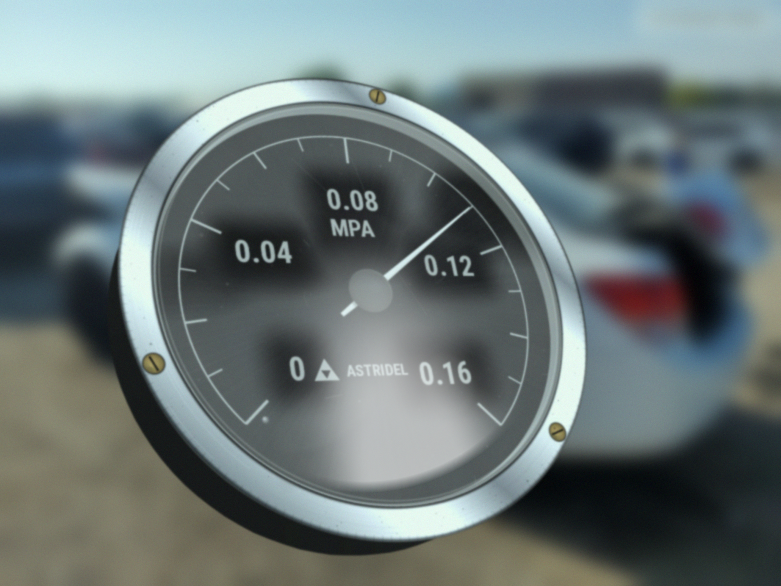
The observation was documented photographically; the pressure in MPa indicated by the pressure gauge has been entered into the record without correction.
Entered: 0.11 MPa
